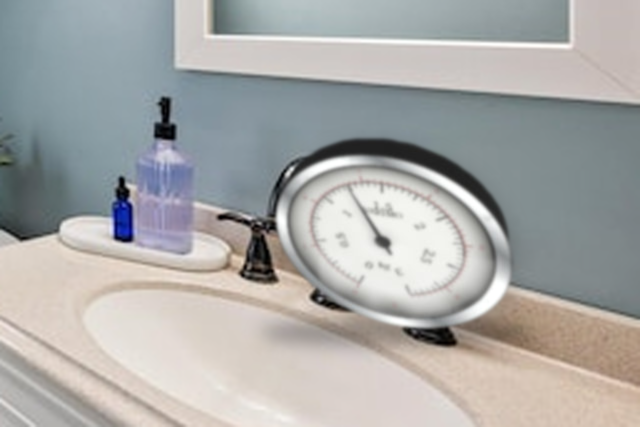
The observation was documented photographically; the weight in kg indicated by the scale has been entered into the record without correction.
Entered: 1.25 kg
